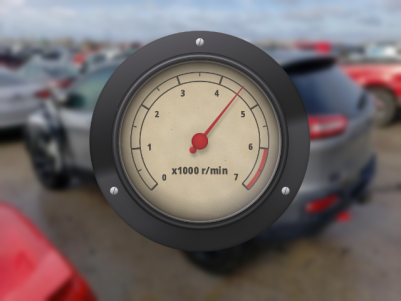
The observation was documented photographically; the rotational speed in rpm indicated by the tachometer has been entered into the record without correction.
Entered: 4500 rpm
